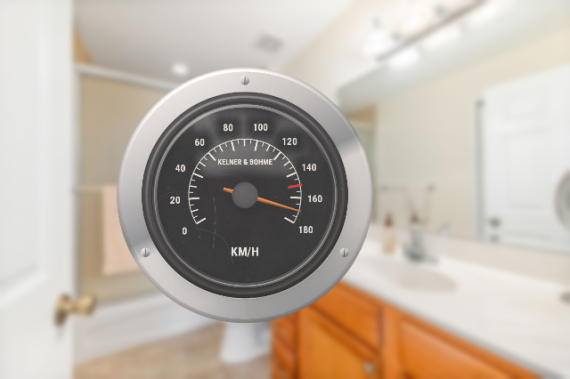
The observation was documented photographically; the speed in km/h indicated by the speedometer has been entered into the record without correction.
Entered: 170 km/h
